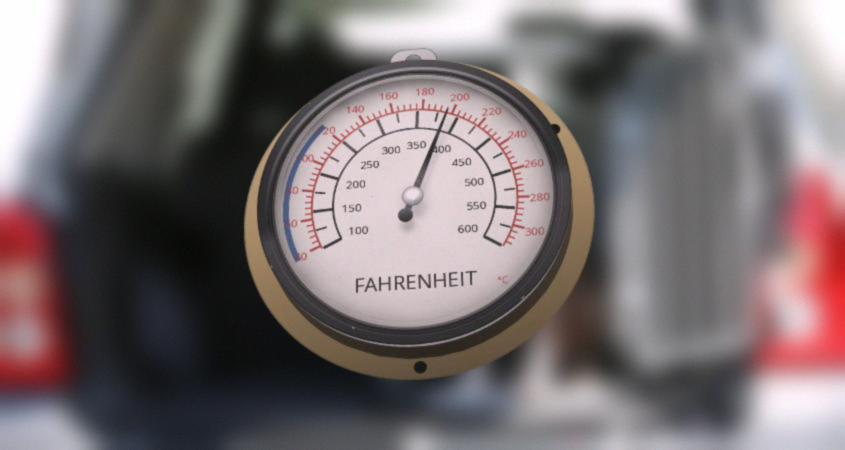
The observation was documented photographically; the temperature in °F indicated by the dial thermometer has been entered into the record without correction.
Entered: 387.5 °F
